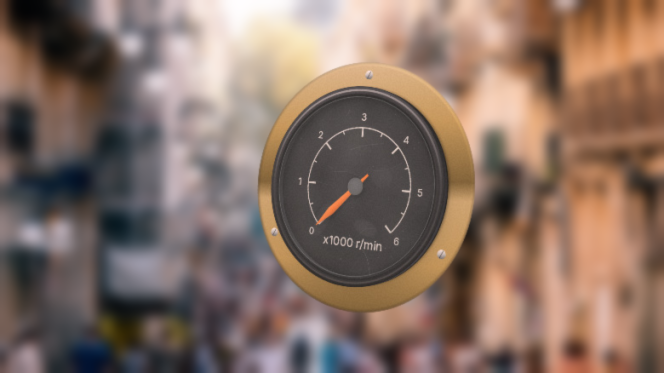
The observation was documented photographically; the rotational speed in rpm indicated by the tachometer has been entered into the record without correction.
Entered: 0 rpm
